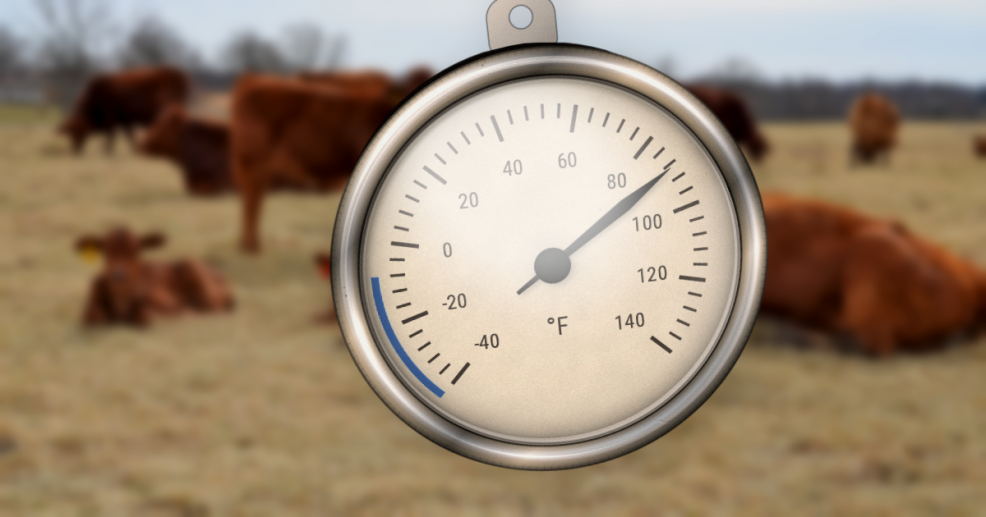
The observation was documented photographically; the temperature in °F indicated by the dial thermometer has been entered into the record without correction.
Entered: 88 °F
